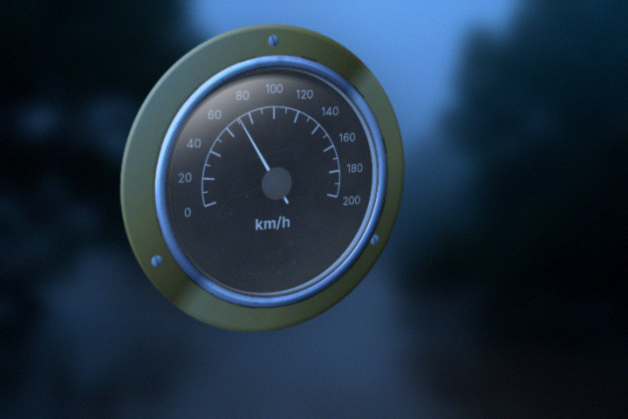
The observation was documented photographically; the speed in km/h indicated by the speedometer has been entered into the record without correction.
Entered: 70 km/h
